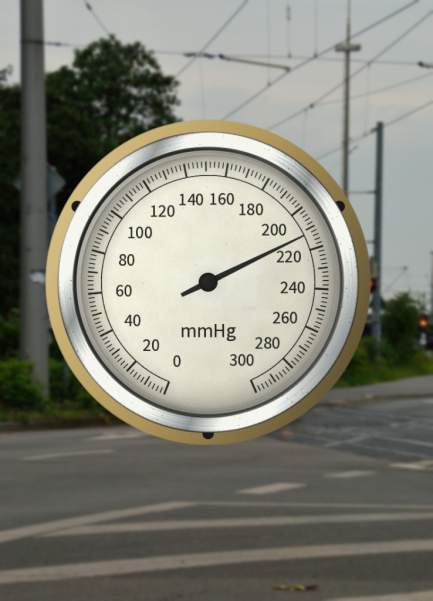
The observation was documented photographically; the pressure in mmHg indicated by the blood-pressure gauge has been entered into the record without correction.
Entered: 212 mmHg
